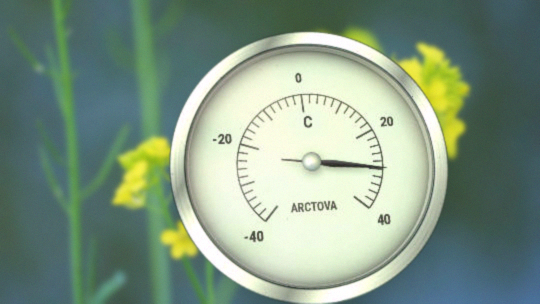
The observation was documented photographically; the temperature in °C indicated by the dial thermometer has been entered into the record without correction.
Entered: 30 °C
